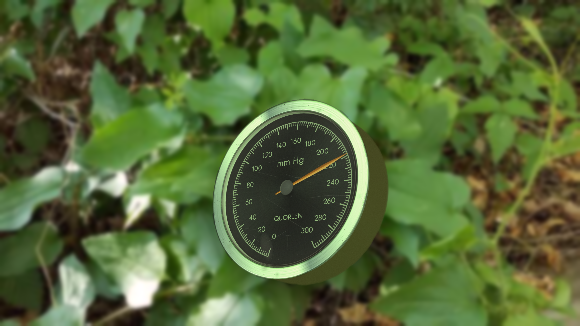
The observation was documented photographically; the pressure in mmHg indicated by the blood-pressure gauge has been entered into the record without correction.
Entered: 220 mmHg
